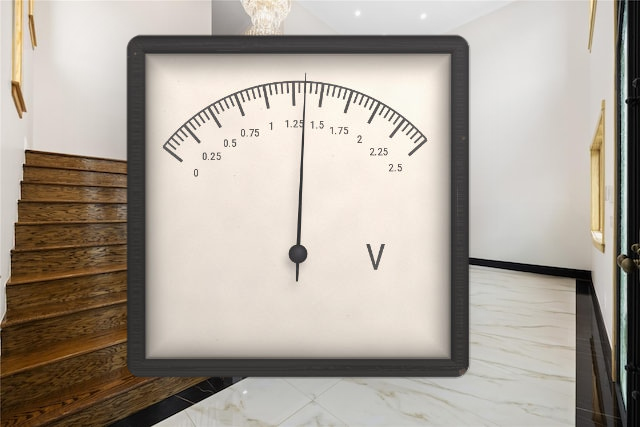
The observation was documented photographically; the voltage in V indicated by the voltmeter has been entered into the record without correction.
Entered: 1.35 V
